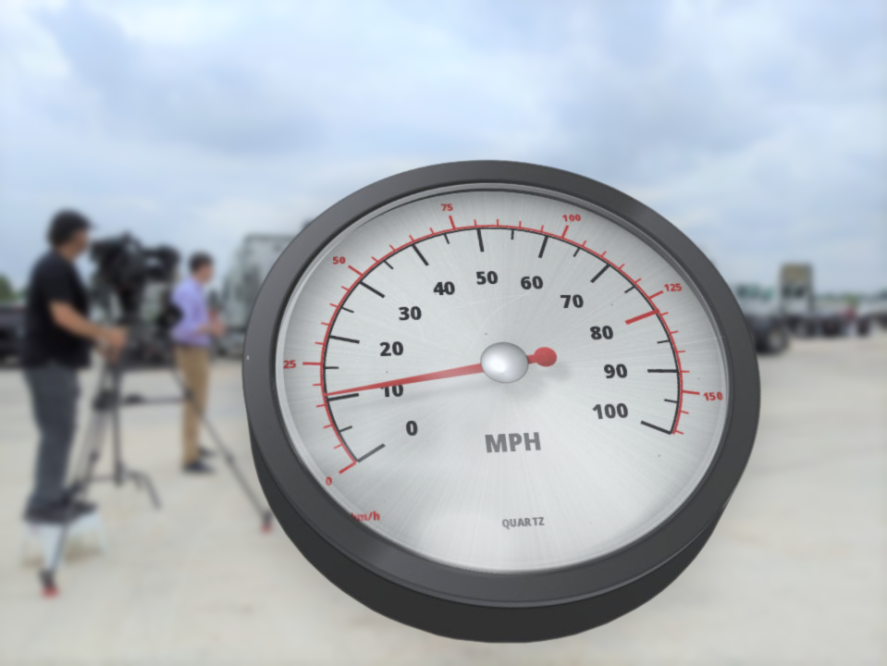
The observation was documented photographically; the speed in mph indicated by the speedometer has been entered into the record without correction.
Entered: 10 mph
